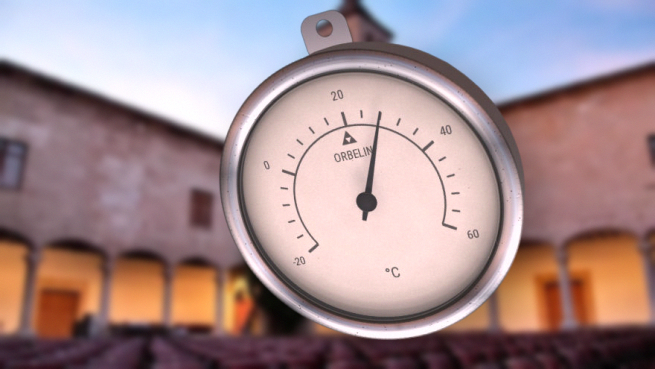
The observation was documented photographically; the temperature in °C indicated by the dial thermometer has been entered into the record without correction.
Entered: 28 °C
